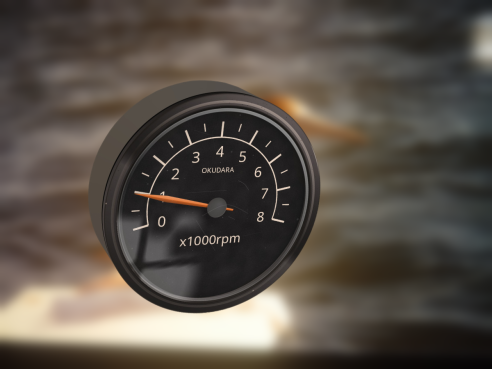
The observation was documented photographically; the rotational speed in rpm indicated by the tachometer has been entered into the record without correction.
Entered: 1000 rpm
